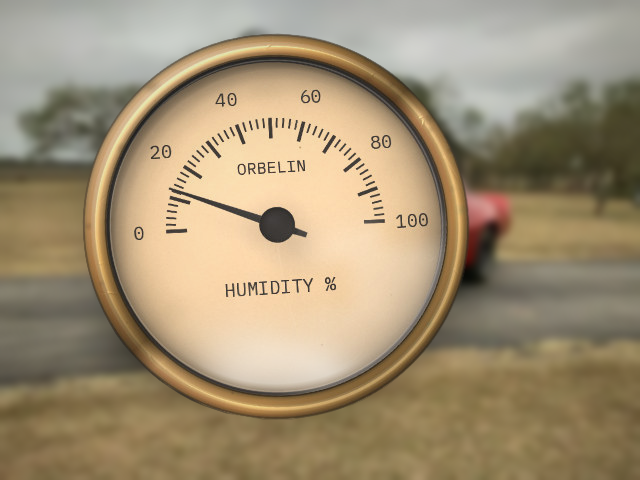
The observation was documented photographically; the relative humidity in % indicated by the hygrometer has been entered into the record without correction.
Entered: 12 %
